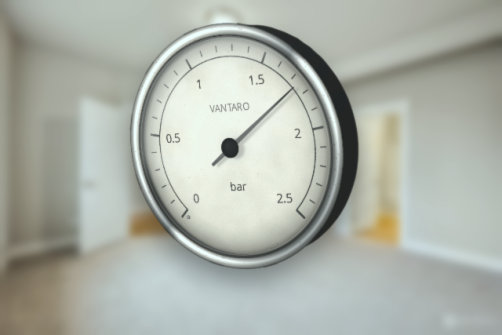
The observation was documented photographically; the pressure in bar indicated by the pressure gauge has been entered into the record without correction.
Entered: 1.75 bar
